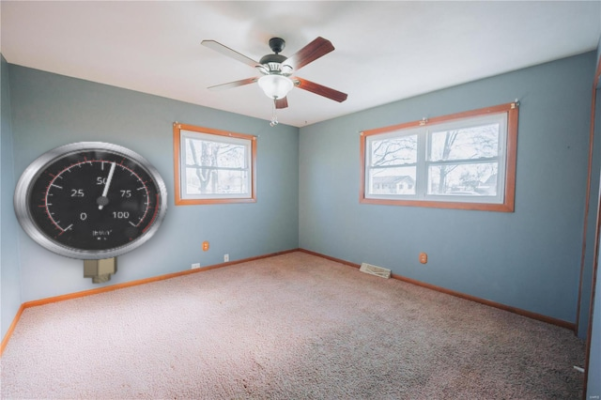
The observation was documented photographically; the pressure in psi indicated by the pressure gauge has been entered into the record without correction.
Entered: 55 psi
